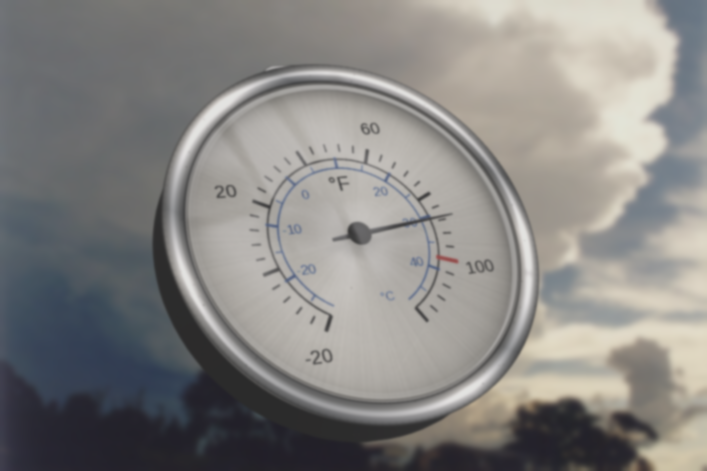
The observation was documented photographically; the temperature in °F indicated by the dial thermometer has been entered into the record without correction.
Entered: 88 °F
